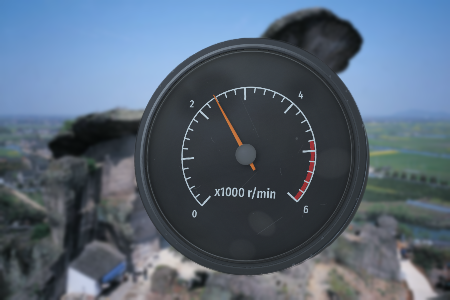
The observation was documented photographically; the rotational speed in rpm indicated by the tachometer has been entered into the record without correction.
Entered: 2400 rpm
